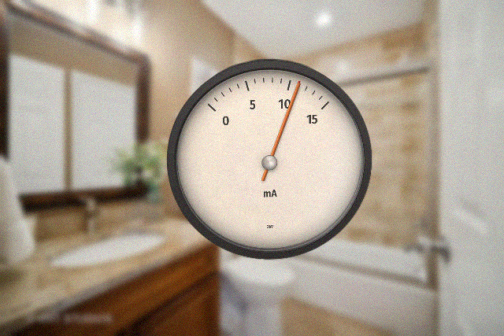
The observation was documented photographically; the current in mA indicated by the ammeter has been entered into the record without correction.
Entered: 11 mA
